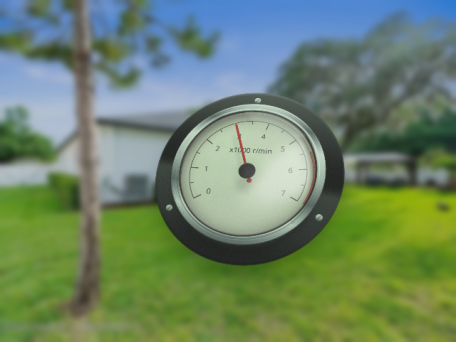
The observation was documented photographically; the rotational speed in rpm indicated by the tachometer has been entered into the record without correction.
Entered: 3000 rpm
